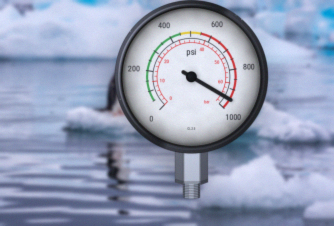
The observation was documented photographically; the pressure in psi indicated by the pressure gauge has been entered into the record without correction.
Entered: 950 psi
